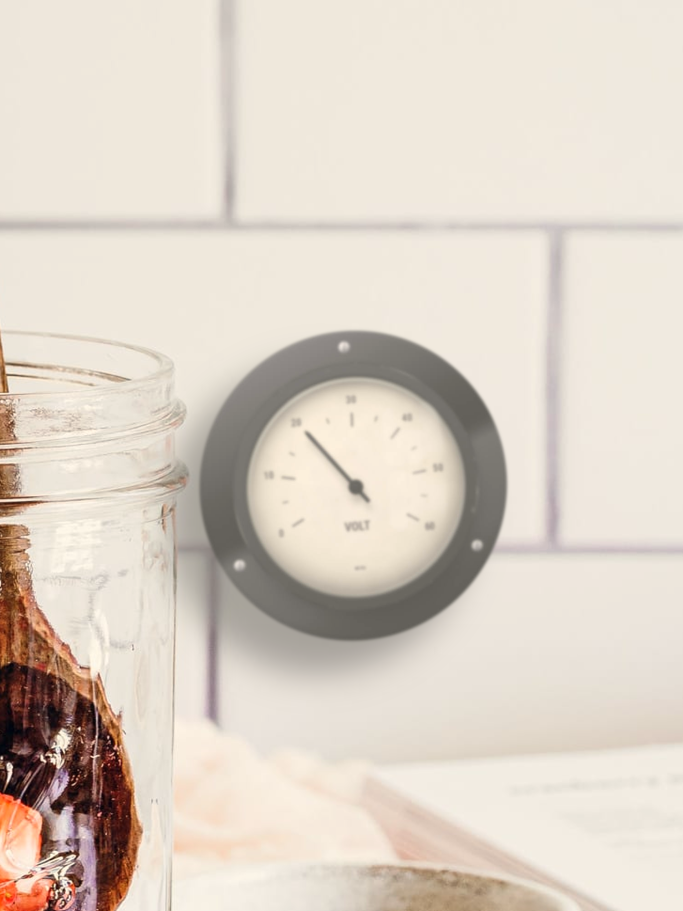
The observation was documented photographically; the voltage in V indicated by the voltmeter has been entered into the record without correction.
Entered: 20 V
